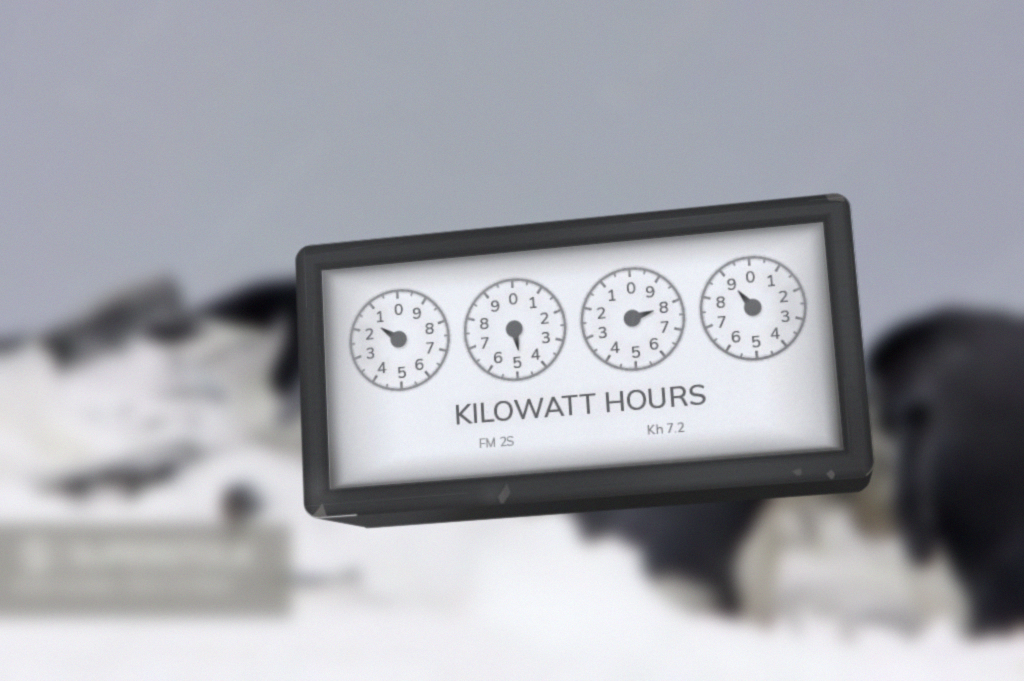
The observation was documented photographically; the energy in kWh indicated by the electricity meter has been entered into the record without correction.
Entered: 1479 kWh
